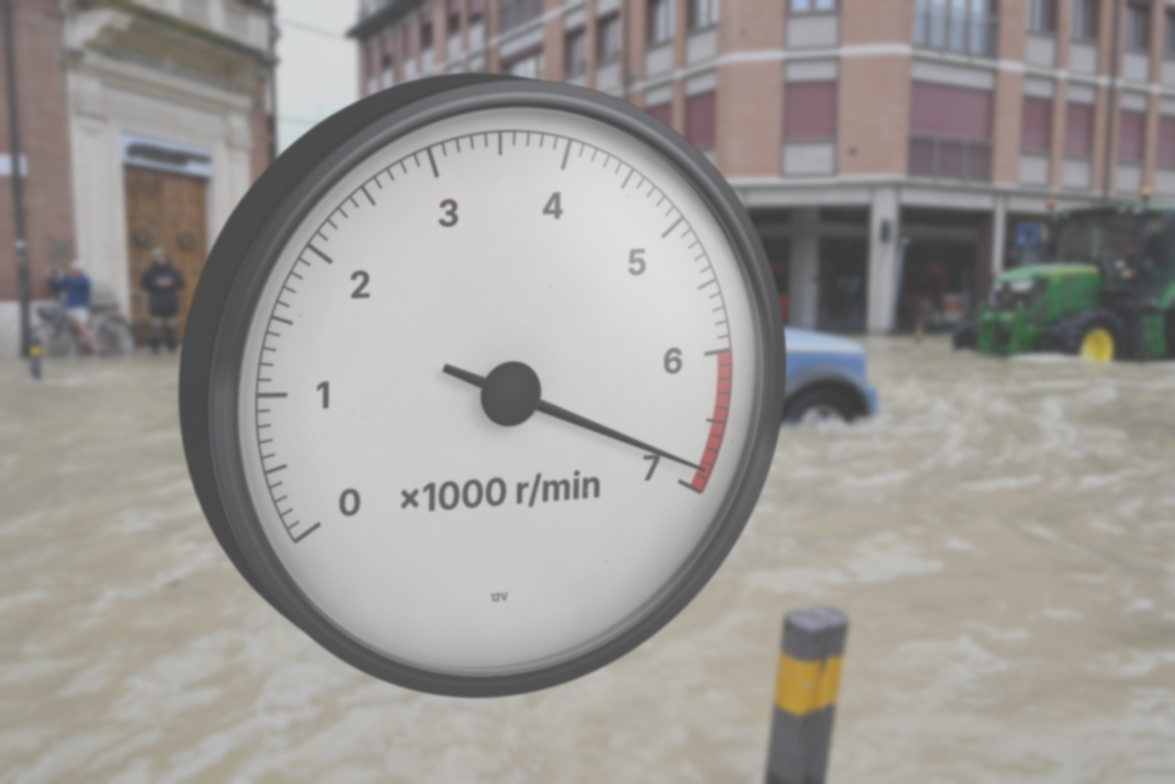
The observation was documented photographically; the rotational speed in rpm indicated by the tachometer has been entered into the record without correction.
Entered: 6850 rpm
